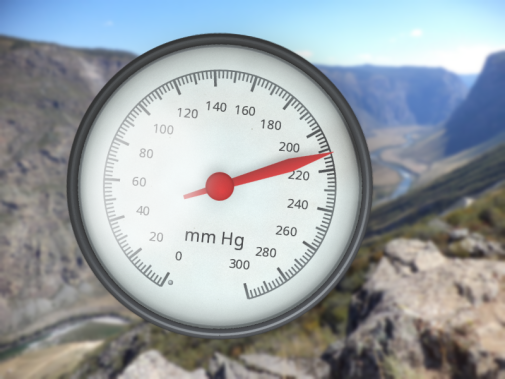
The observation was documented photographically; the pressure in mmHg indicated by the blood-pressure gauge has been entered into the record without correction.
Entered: 212 mmHg
